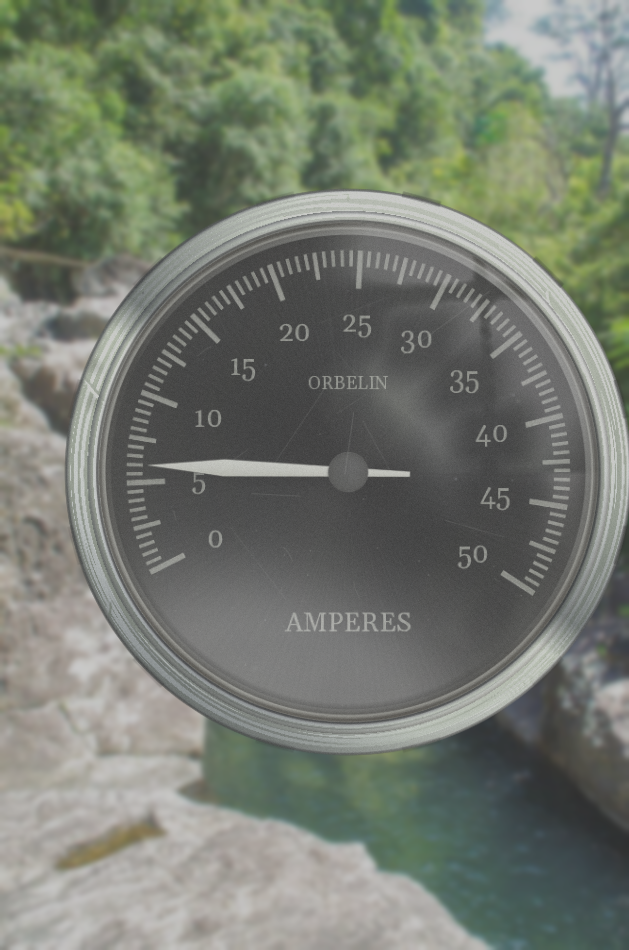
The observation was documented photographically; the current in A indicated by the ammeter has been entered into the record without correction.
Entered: 6 A
